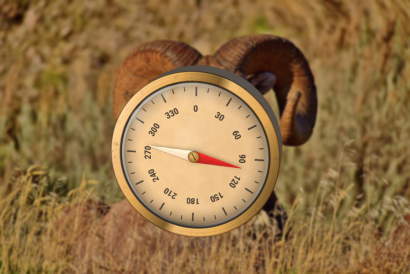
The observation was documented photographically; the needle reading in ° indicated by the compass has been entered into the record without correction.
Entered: 100 °
